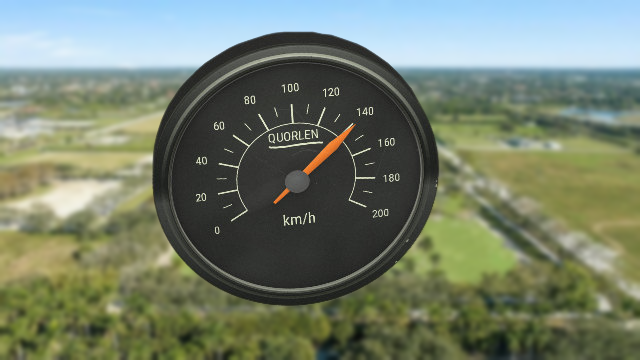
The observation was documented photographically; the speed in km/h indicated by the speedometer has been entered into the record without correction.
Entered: 140 km/h
